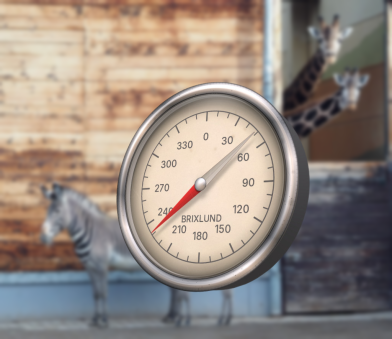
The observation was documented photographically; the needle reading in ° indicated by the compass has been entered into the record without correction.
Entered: 230 °
